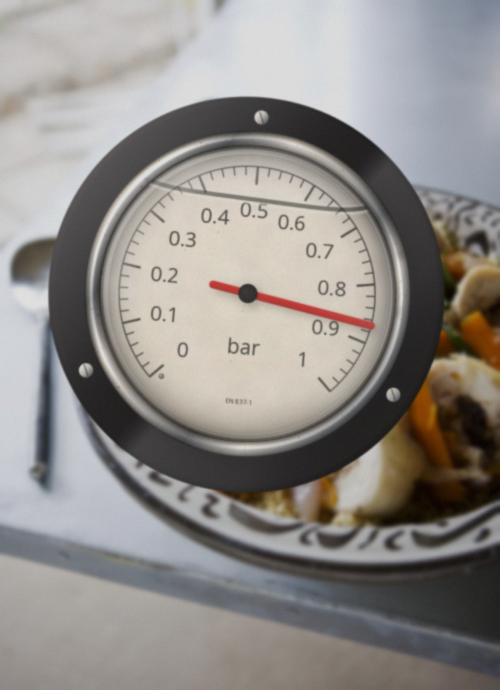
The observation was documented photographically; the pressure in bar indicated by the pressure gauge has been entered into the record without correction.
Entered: 0.87 bar
